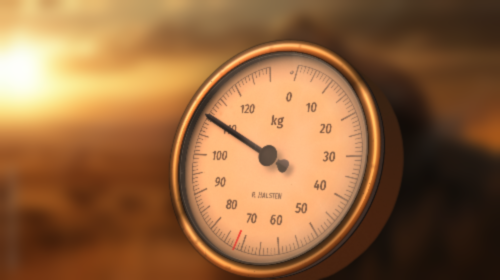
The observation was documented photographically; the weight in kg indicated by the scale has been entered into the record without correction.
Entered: 110 kg
